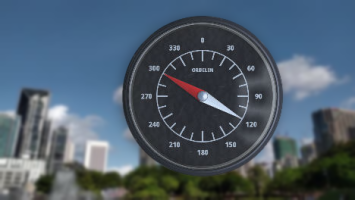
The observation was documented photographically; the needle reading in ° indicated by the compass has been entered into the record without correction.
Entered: 300 °
